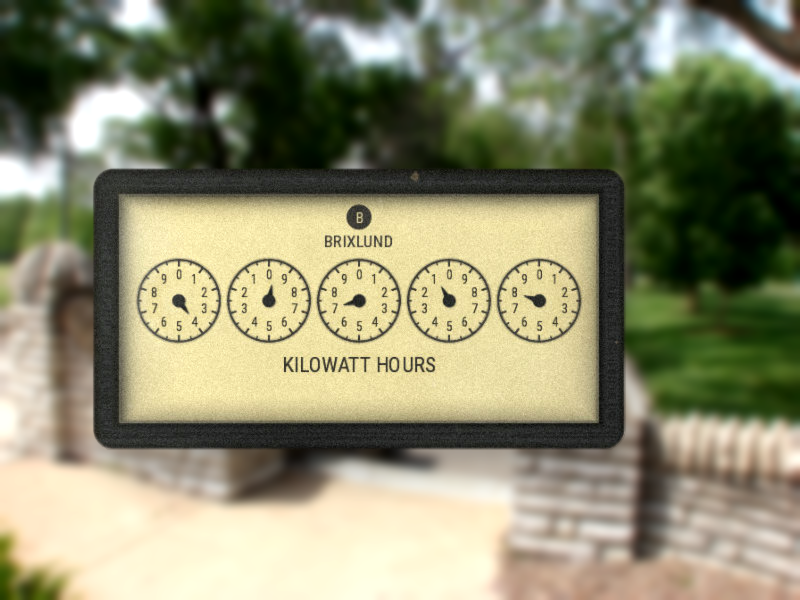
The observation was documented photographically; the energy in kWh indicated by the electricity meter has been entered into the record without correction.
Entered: 39708 kWh
